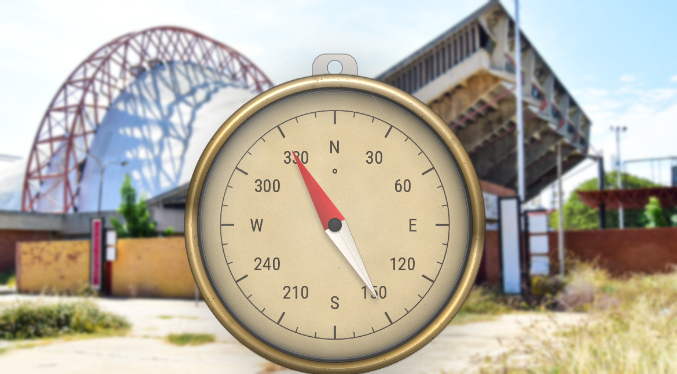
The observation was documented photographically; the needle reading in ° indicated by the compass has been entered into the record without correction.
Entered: 330 °
